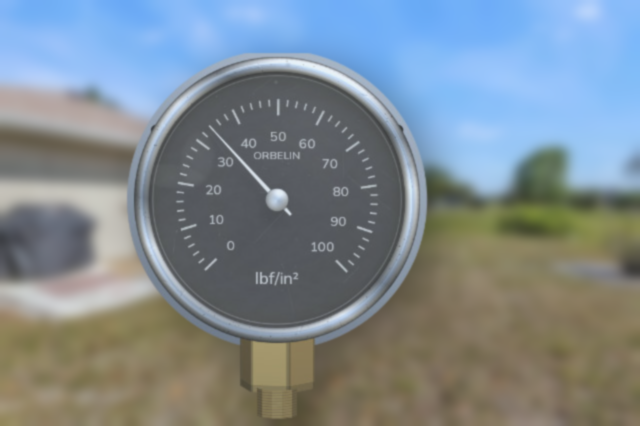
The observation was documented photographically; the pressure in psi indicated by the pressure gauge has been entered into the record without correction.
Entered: 34 psi
